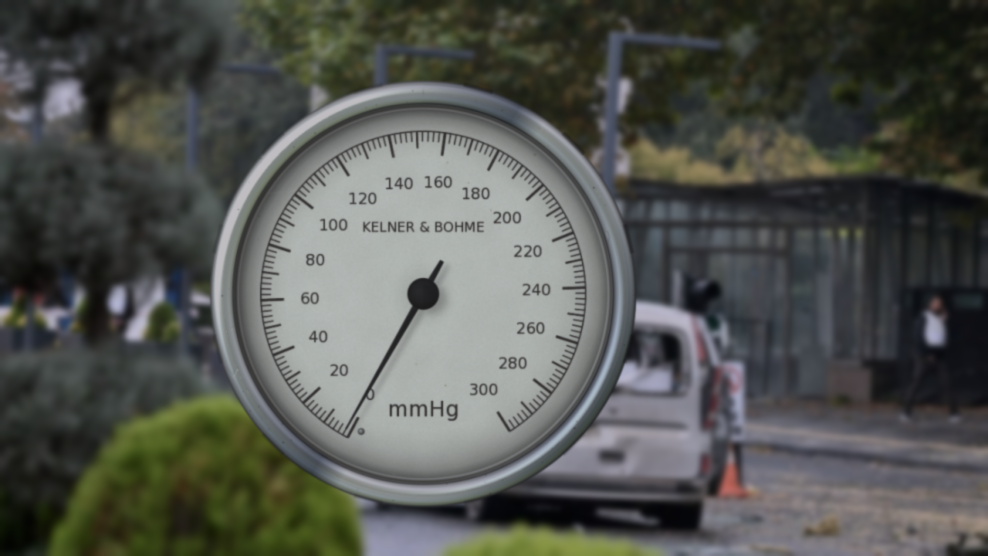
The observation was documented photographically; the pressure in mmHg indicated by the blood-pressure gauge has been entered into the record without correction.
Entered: 2 mmHg
